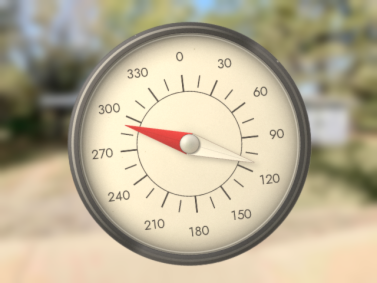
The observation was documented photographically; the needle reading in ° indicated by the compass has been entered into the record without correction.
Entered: 292.5 °
